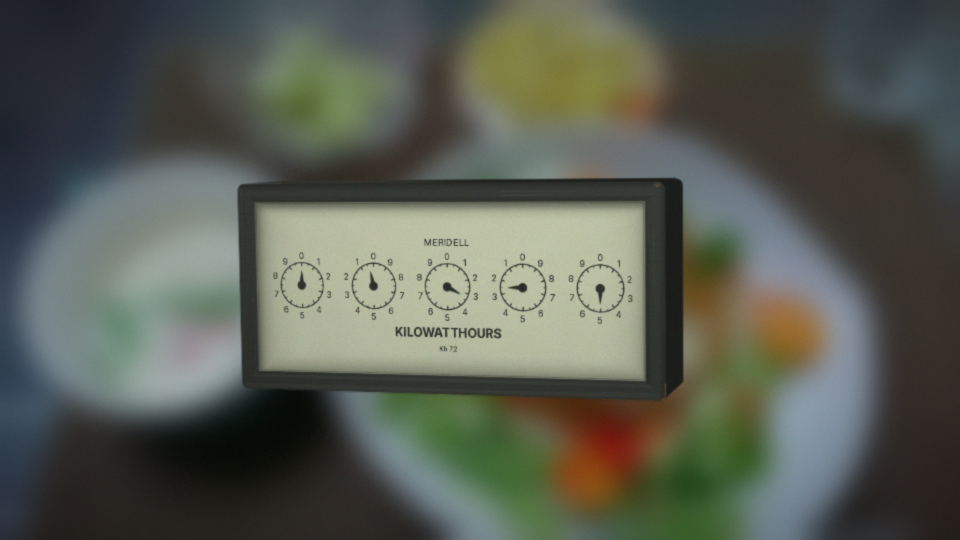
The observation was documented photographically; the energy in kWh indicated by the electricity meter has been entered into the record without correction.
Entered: 325 kWh
